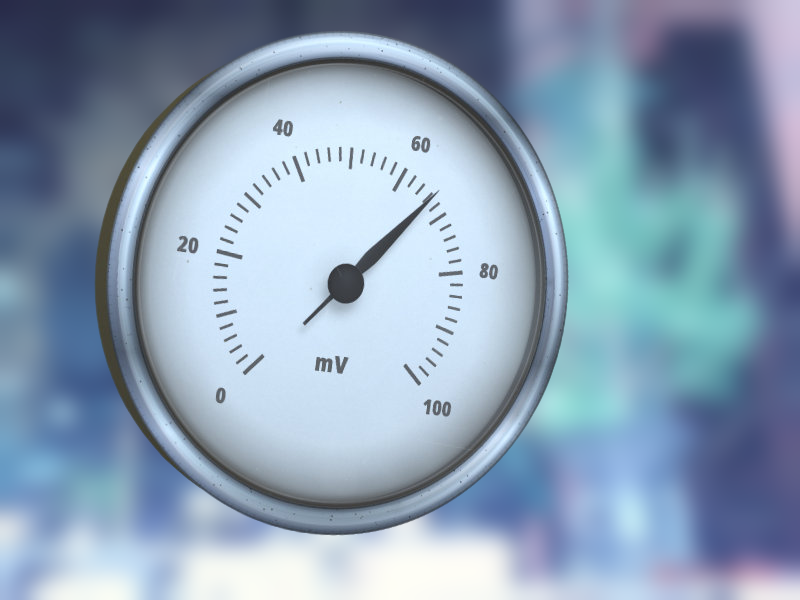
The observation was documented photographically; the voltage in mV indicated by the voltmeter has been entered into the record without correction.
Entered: 66 mV
